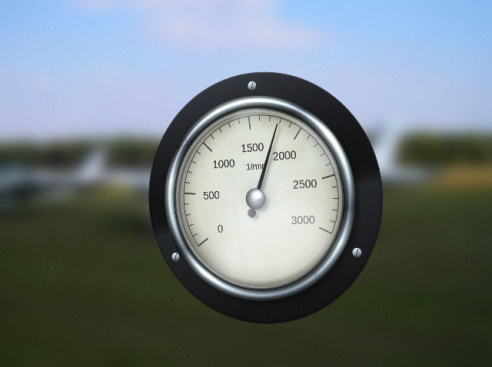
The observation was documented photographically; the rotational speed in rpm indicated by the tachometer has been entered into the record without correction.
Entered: 1800 rpm
